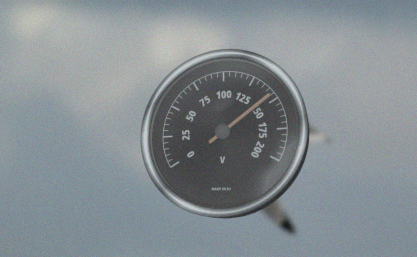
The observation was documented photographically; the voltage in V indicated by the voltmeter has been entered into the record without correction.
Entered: 145 V
